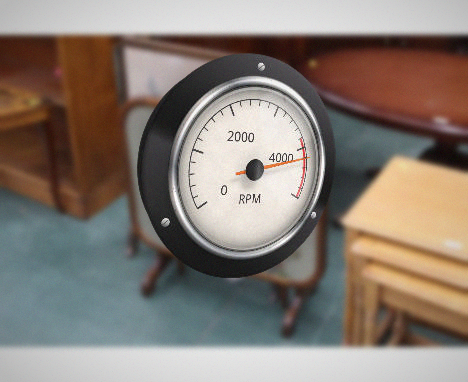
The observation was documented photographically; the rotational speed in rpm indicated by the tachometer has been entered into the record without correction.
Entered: 4200 rpm
